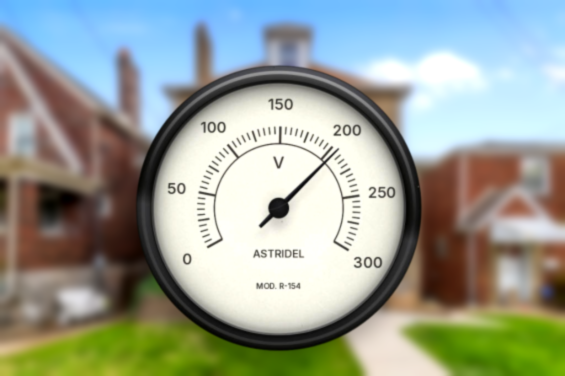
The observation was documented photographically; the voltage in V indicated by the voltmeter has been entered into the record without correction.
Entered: 205 V
